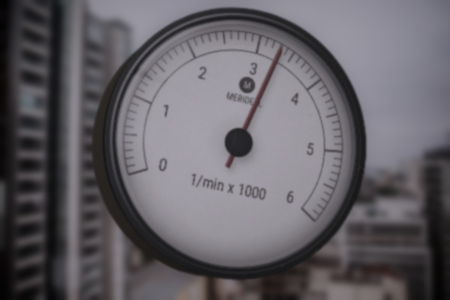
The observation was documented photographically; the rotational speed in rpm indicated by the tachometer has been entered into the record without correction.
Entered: 3300 rpm
